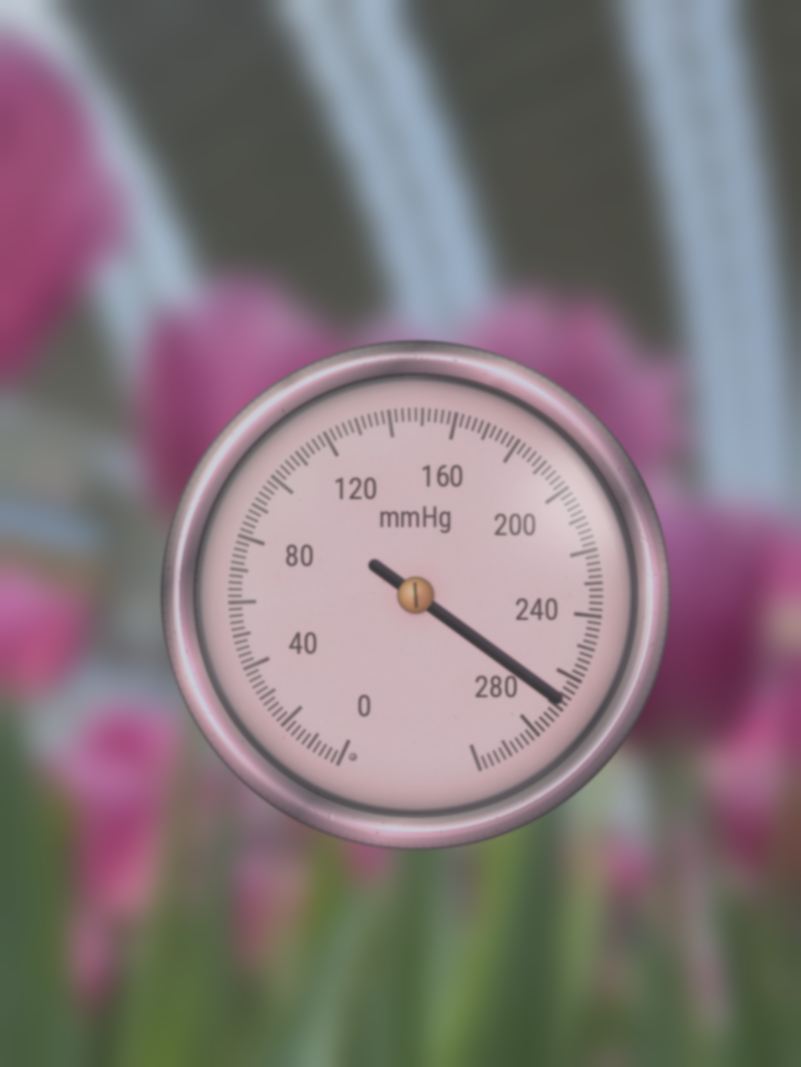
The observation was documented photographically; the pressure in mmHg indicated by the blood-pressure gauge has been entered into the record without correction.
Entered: 268 mmHg
